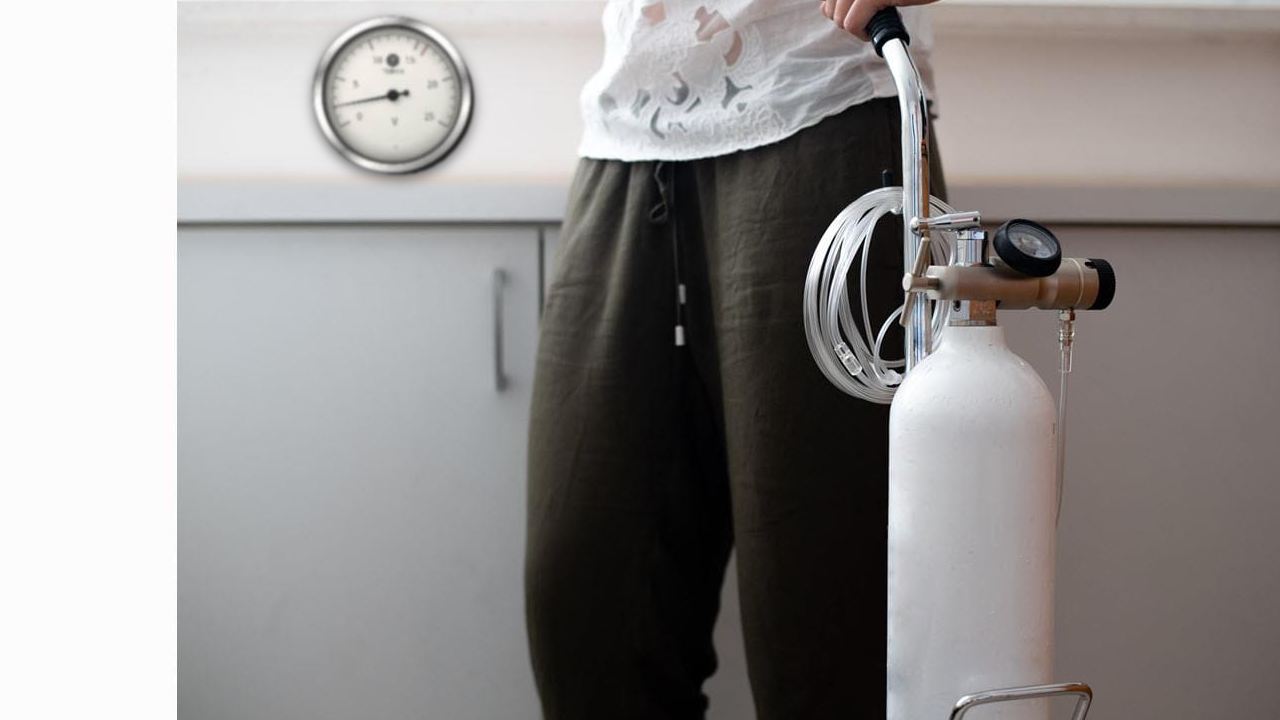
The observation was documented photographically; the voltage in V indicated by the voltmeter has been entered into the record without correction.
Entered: 2 V
